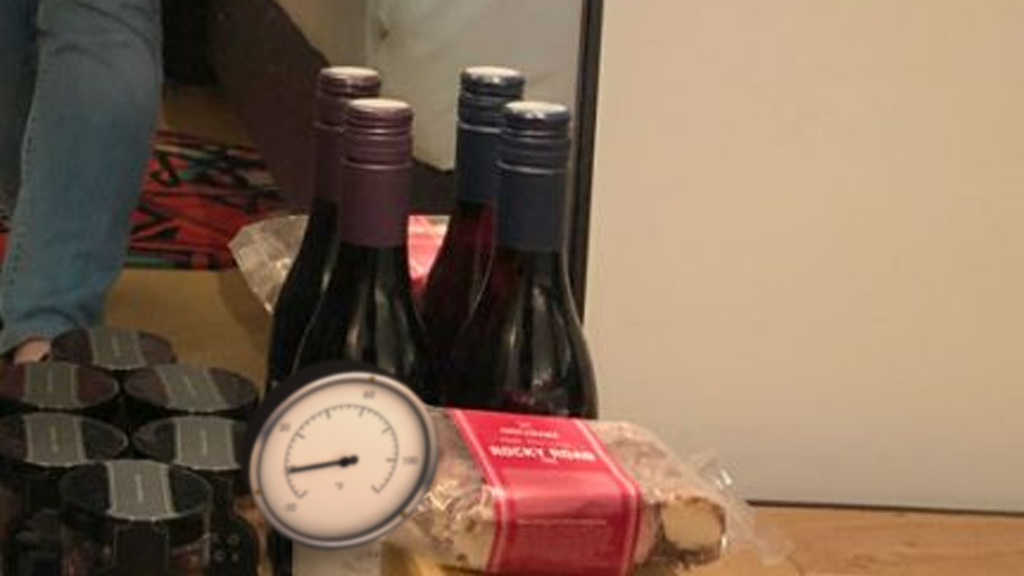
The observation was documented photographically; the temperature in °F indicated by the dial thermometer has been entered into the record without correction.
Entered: 0 °F
